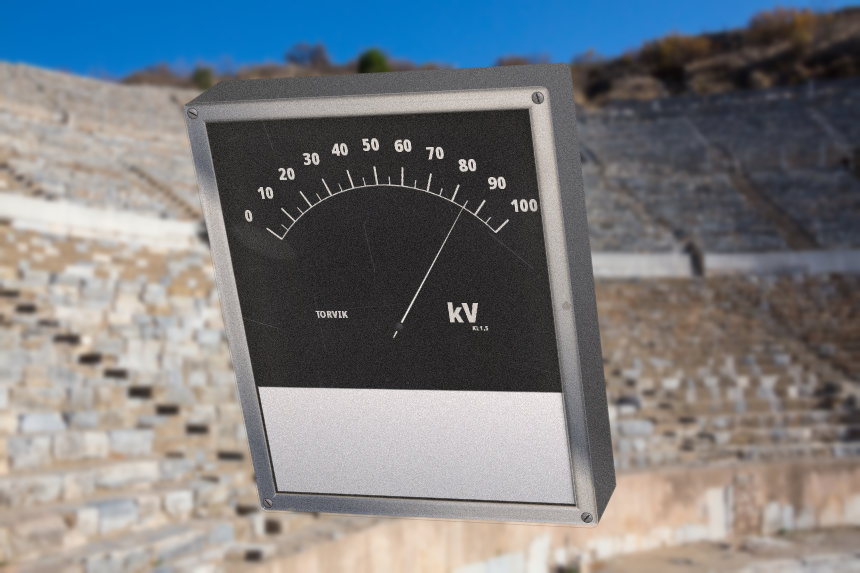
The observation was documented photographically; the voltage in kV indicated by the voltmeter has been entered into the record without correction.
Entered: 85 kV
